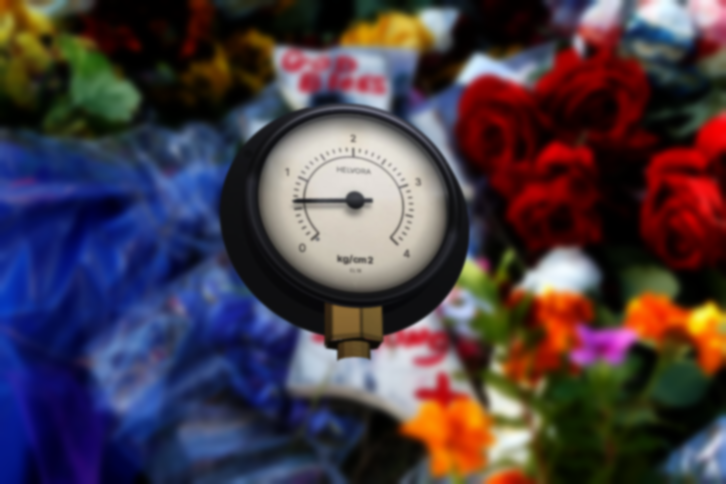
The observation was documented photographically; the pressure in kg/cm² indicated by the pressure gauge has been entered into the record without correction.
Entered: 0.6 kg/cm²
